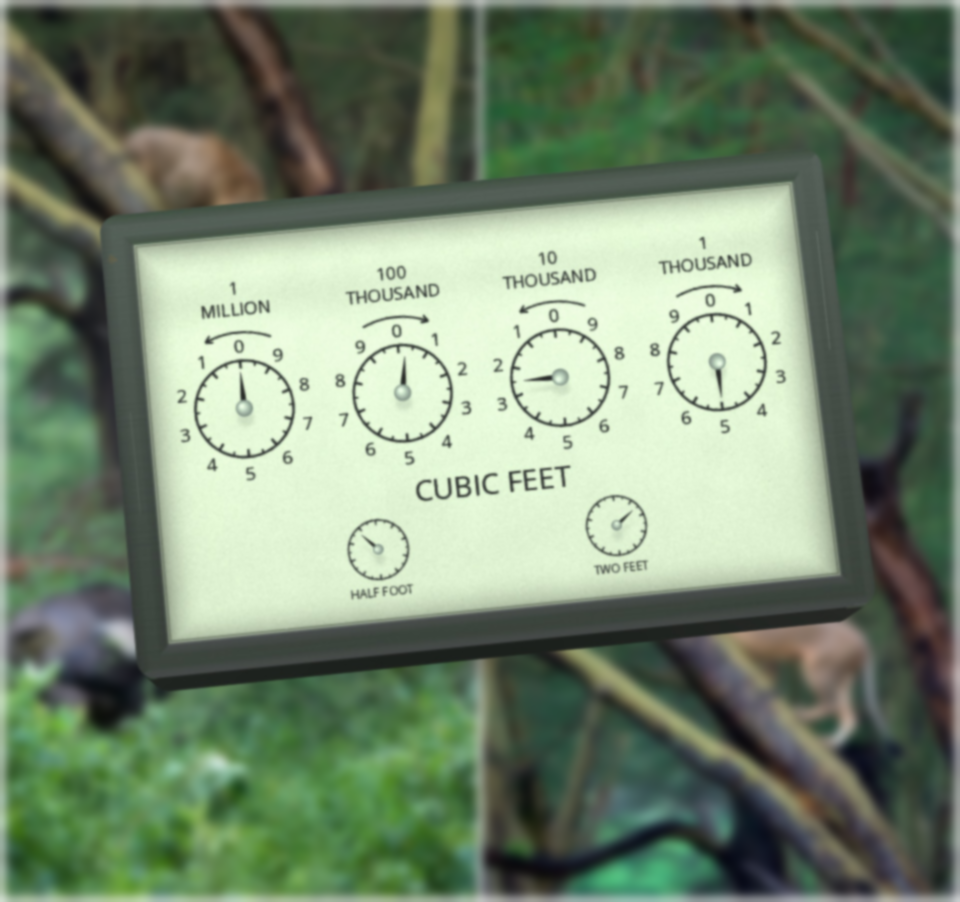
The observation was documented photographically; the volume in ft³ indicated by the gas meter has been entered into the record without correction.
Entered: 2500 ft³
